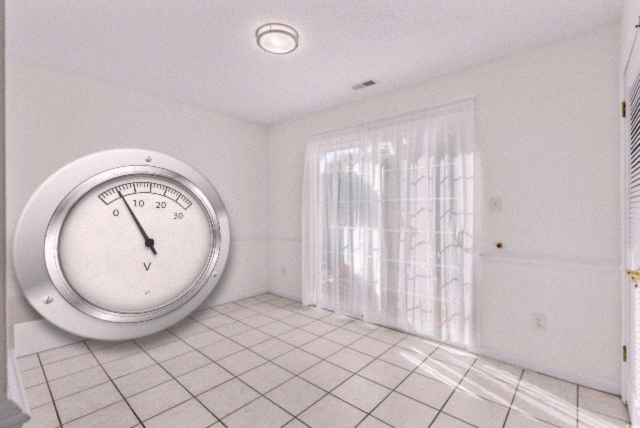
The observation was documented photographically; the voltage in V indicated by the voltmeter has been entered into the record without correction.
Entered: 5 V
